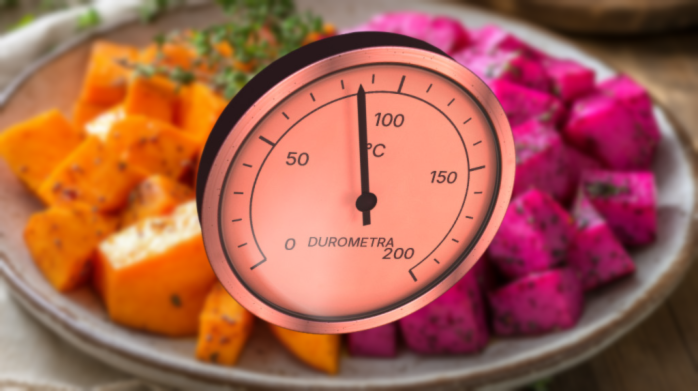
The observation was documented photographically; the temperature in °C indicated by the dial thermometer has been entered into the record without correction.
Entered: 85 °C
